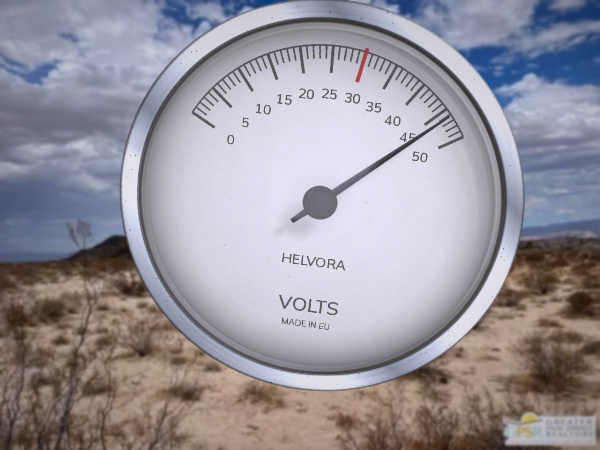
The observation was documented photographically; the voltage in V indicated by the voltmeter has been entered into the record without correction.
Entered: 46 V
